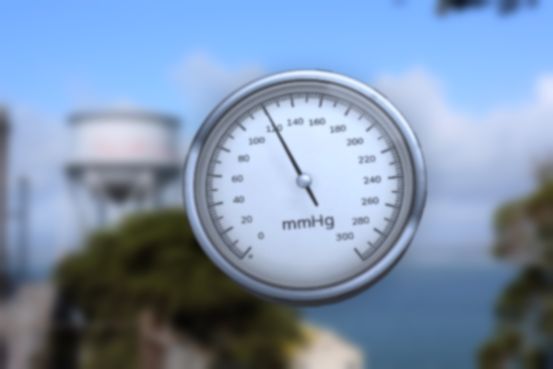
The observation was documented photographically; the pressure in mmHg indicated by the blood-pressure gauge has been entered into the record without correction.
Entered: 120 mmHg
